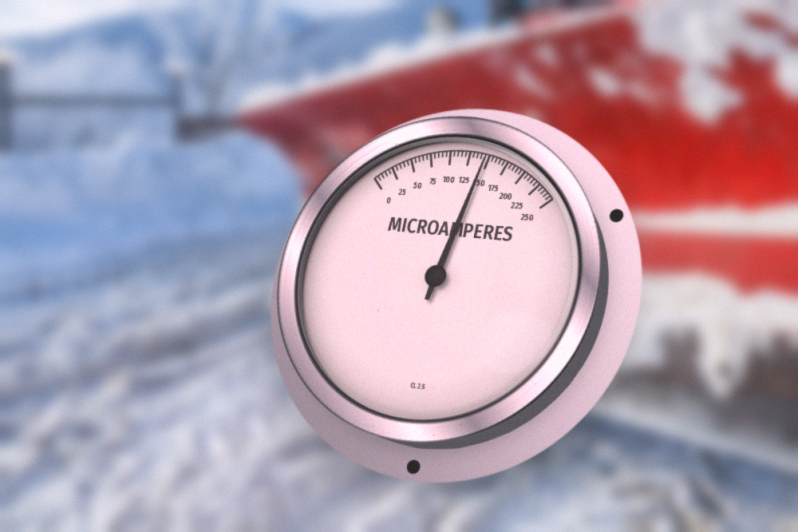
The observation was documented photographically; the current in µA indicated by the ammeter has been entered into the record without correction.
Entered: 150 µA
